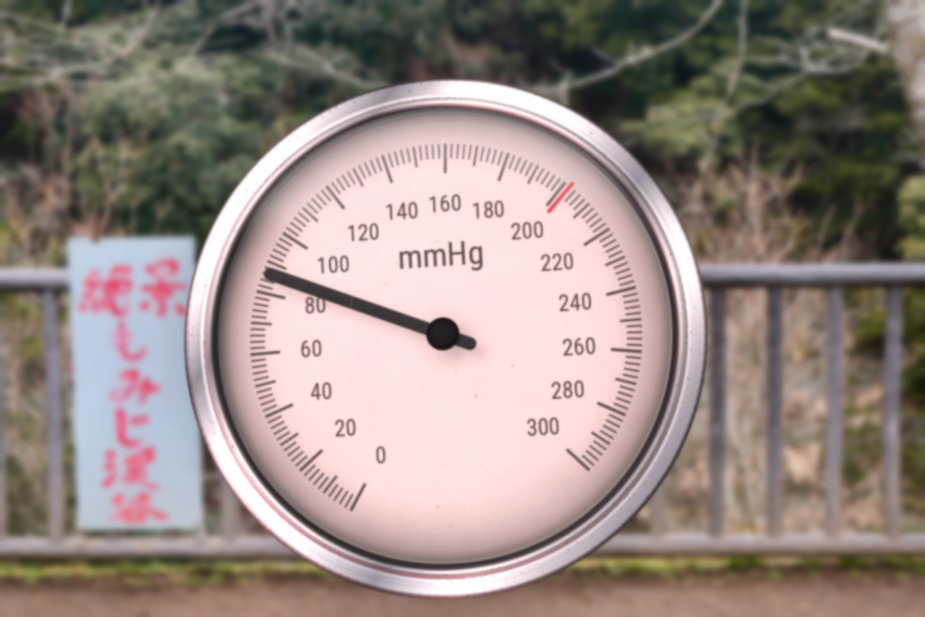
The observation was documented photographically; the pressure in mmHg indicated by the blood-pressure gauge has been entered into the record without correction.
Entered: 86 mmHg
